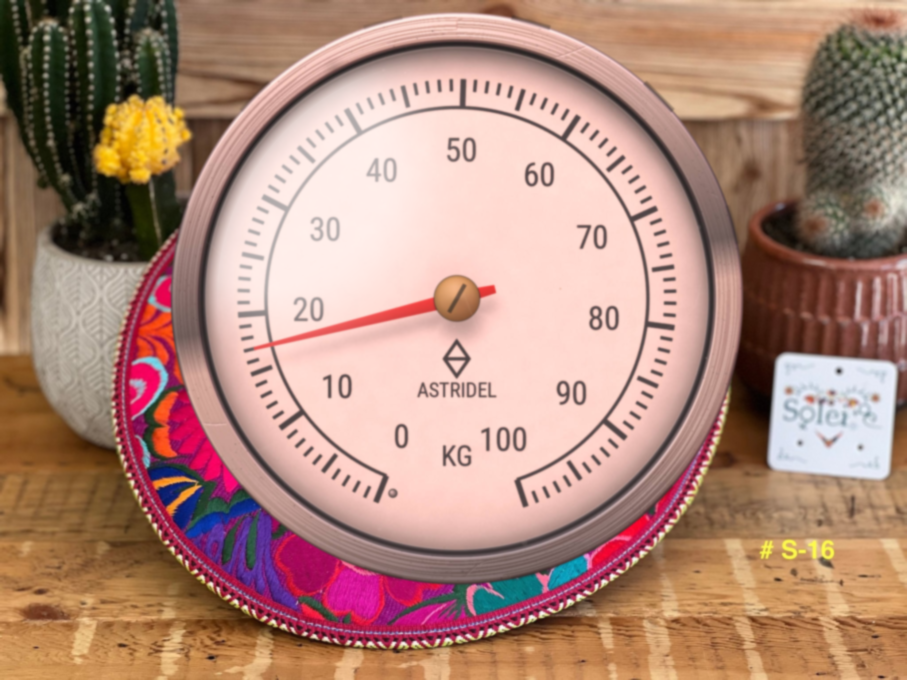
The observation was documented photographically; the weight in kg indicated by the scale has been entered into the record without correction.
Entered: 17 kg
